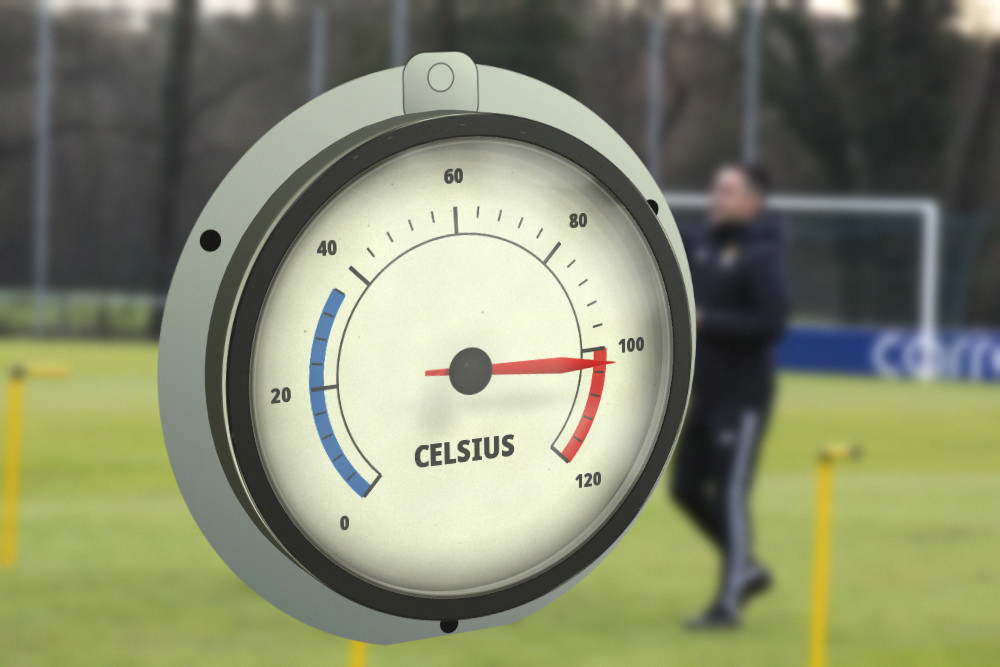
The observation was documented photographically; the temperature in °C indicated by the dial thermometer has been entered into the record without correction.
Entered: 102 °C
